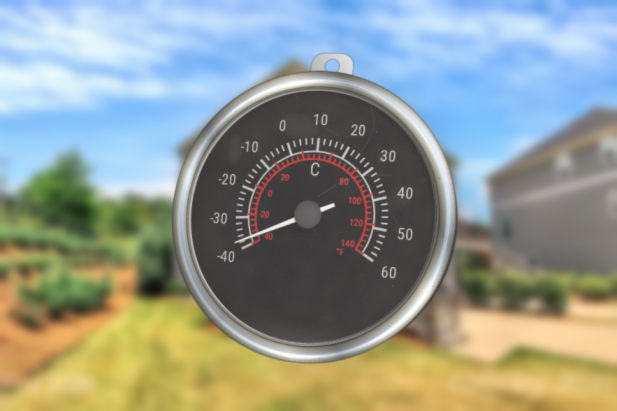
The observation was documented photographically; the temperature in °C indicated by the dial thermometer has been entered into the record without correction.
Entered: -38 °C
